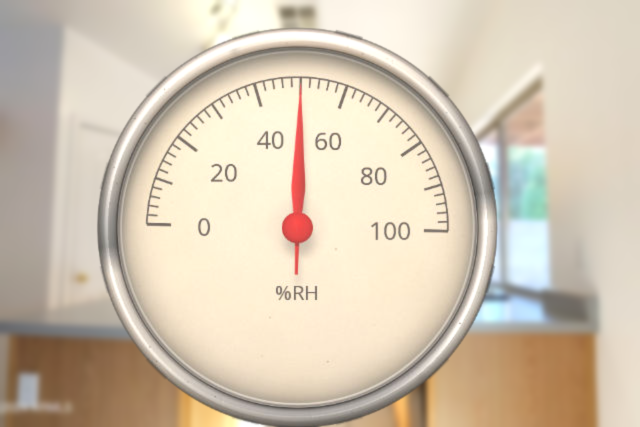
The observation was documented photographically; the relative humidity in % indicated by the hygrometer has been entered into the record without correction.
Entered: 50 %
